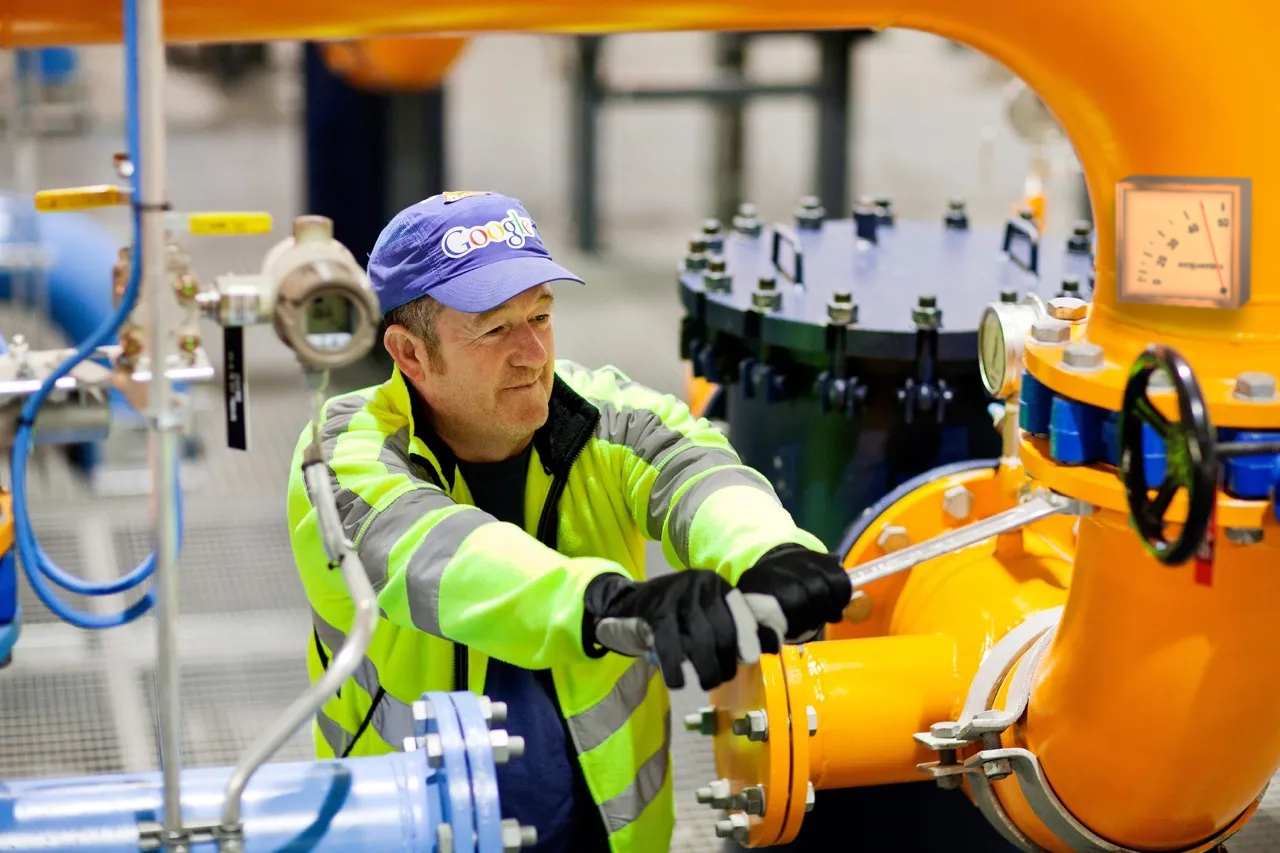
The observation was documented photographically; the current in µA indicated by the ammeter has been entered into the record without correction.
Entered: 45 µA
